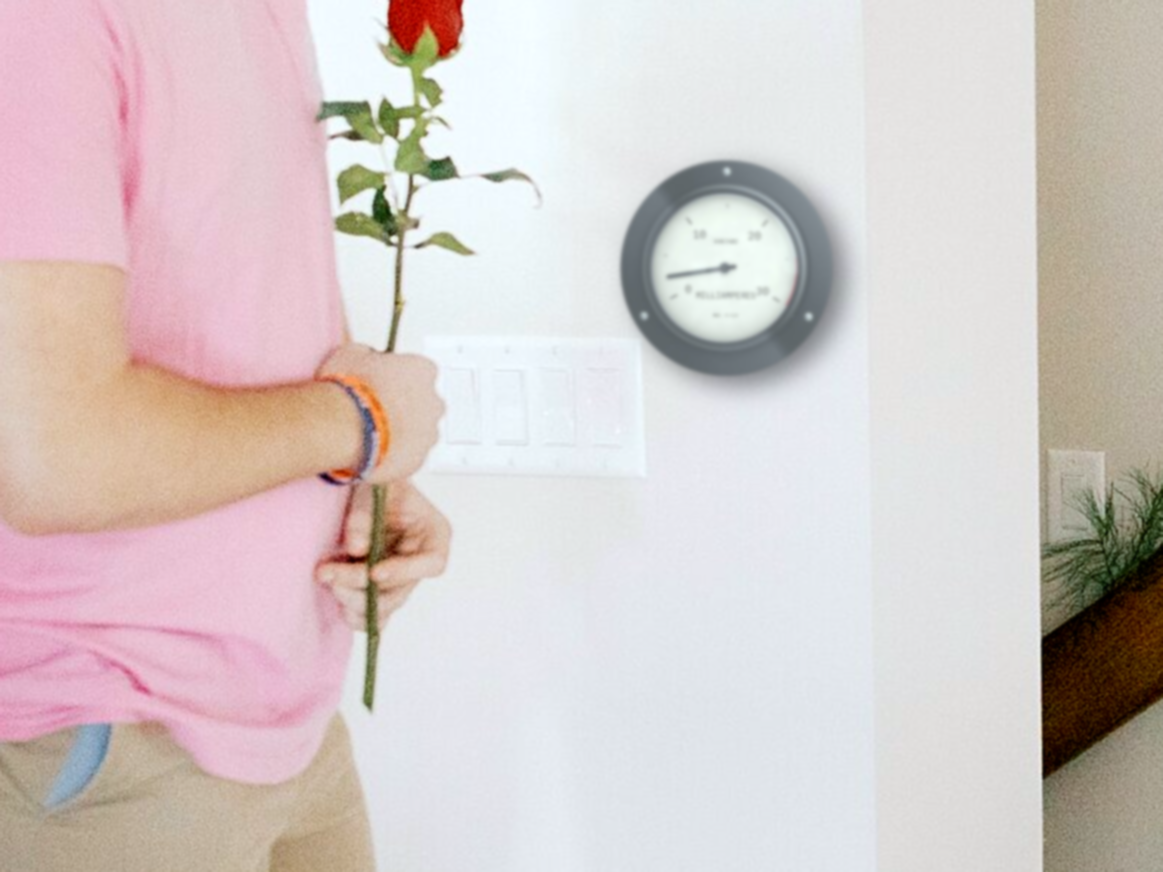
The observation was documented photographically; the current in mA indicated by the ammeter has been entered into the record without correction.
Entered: 2.5 mA
